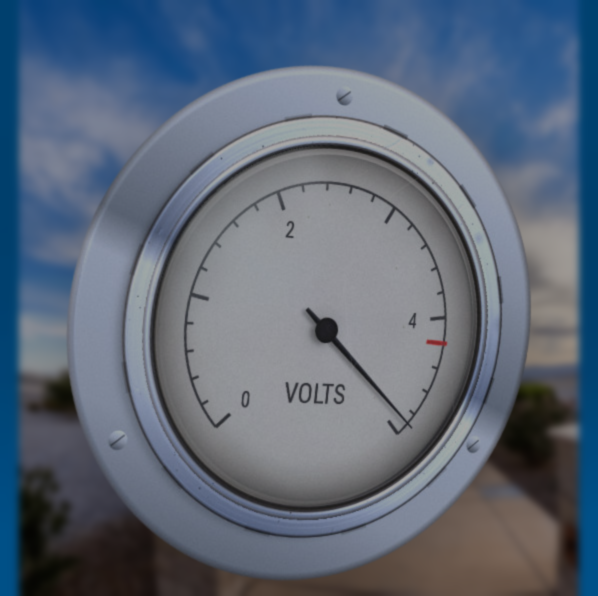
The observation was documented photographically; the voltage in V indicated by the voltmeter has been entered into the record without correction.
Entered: 4.9 V
